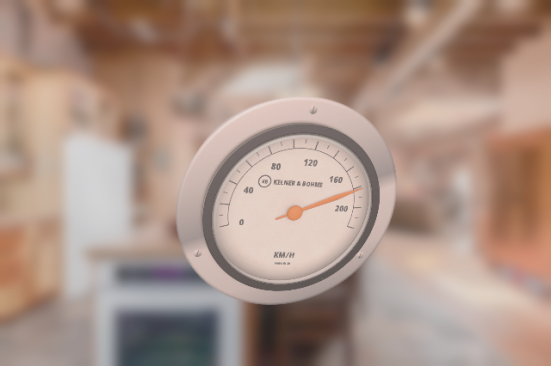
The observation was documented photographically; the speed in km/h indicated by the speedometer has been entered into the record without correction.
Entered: 180 km/h
